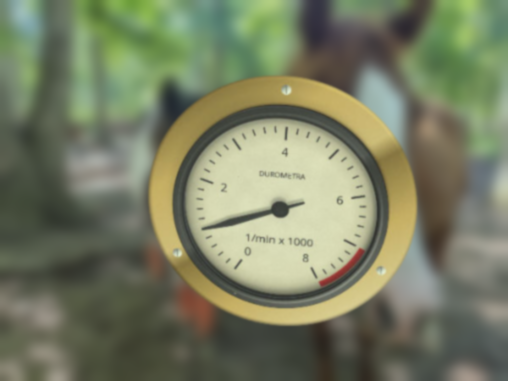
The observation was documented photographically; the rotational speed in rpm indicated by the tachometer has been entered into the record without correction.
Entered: 1000 rpm
